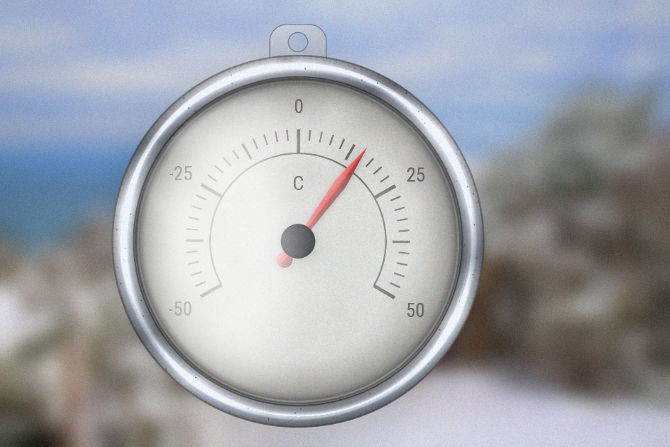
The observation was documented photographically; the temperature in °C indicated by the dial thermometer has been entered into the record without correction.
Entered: 15 °C
